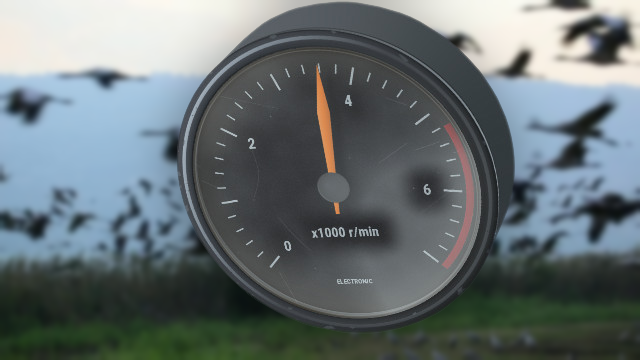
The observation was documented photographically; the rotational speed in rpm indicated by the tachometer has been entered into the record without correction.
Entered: 3600 rpm
